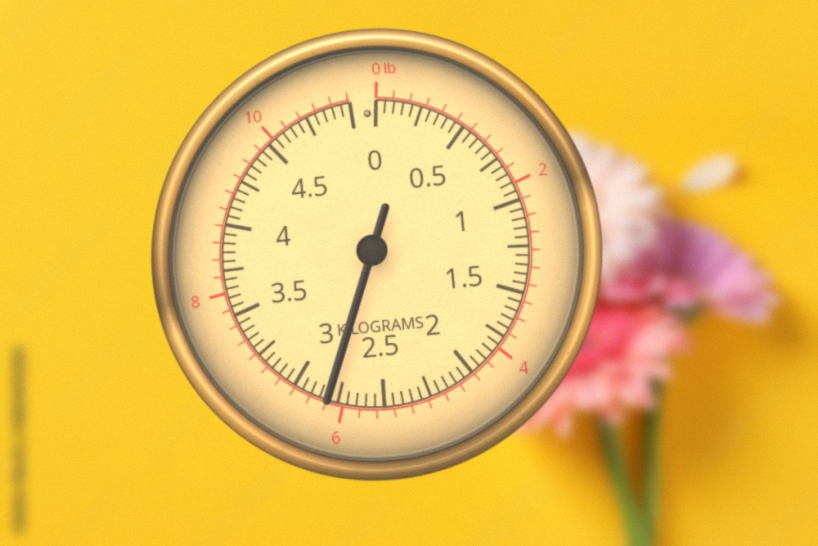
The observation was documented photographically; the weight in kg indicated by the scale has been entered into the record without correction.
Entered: 2.8 kg
